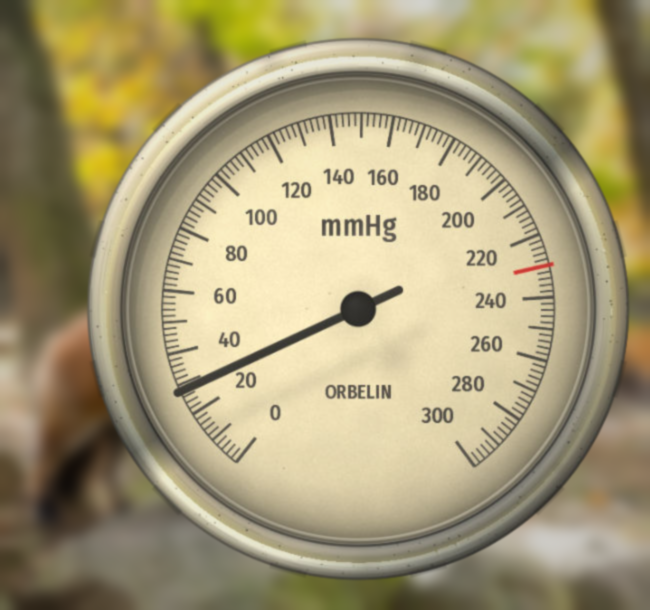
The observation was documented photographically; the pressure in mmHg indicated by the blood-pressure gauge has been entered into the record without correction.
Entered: 28 mmHg
